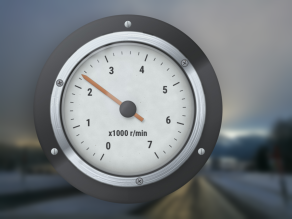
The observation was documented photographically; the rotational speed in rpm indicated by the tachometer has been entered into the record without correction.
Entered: 2300 rpm
